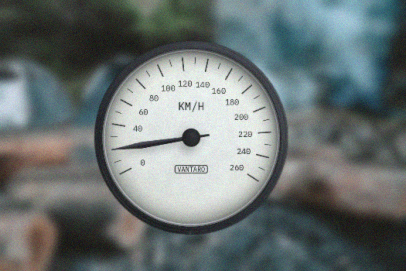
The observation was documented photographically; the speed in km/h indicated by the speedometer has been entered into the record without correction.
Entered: 20 km/h
